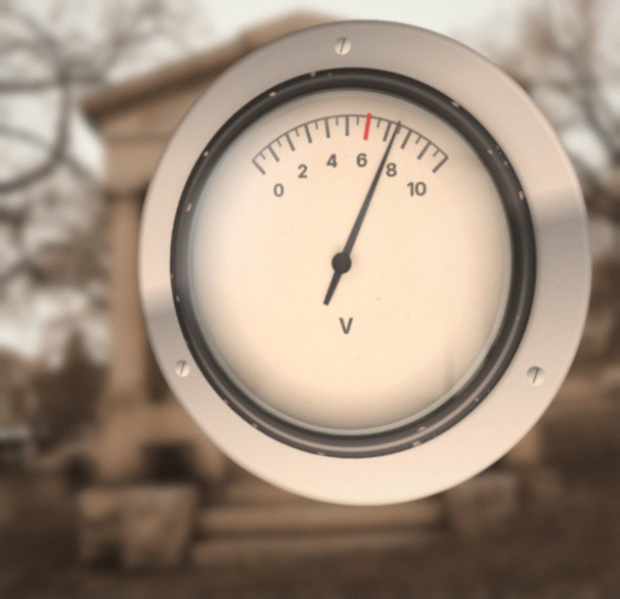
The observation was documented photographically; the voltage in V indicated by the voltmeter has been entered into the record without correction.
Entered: 7.5 V
